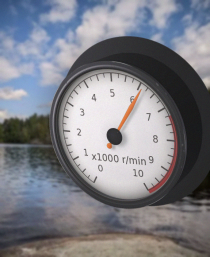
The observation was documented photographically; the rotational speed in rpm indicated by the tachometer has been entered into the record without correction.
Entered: 6125 rpm
